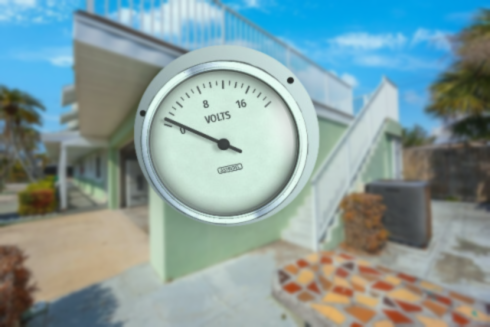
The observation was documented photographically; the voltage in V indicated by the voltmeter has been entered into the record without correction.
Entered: 1 V
